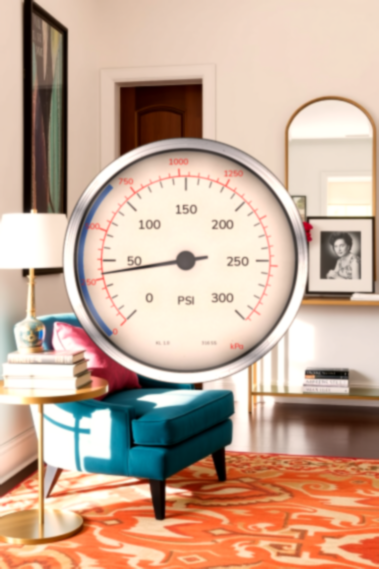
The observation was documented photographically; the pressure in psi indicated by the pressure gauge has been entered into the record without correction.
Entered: 40 psi
